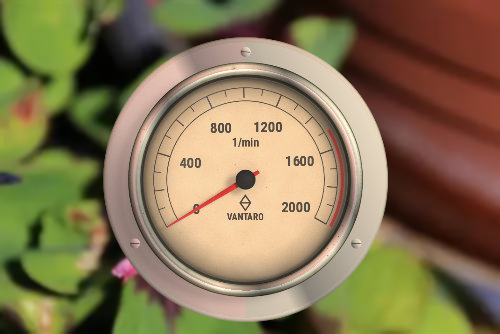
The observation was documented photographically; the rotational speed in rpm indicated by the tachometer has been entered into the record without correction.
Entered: 0 rpm
